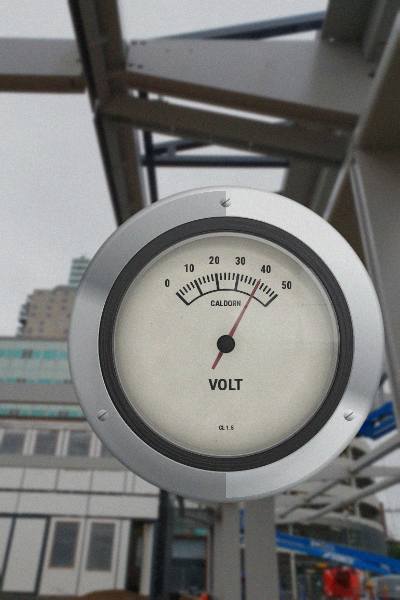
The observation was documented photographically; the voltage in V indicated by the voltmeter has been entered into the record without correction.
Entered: 40 V
